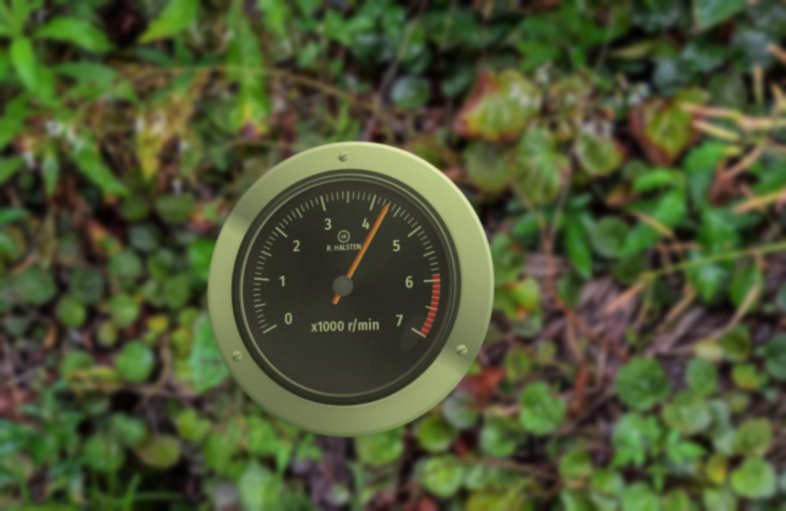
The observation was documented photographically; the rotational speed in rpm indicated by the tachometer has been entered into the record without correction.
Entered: 4300 rpm
